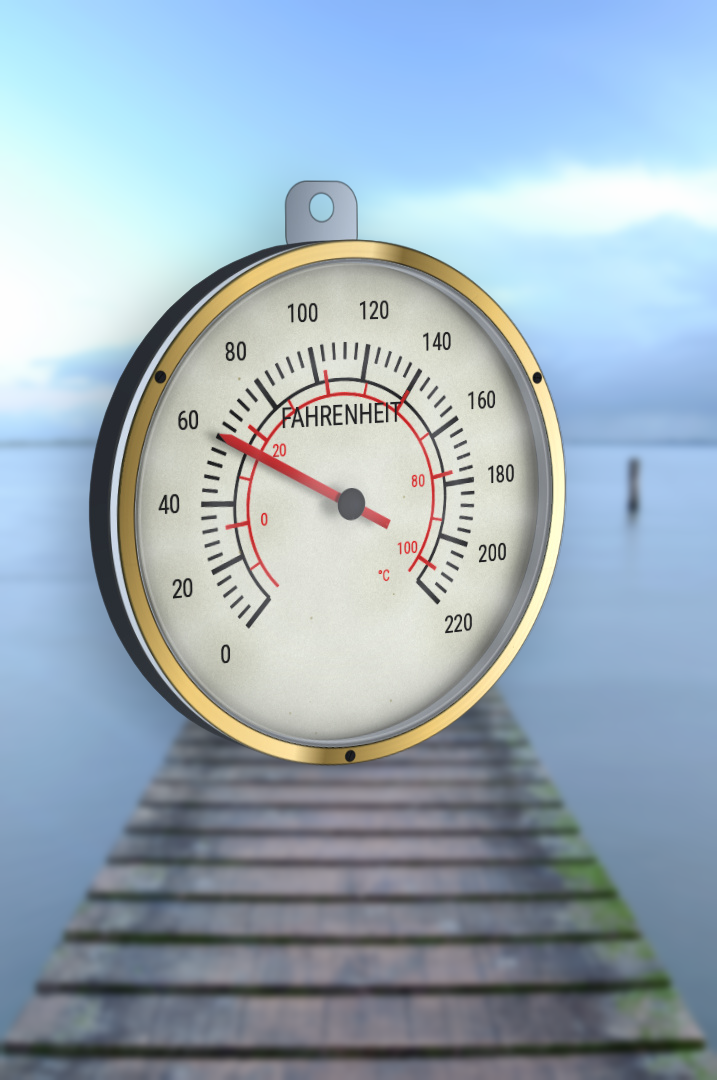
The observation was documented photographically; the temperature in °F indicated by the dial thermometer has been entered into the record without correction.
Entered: 60 °F
